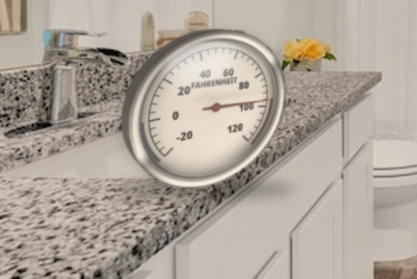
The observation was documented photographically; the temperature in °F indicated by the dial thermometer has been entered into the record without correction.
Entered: 96 °F
